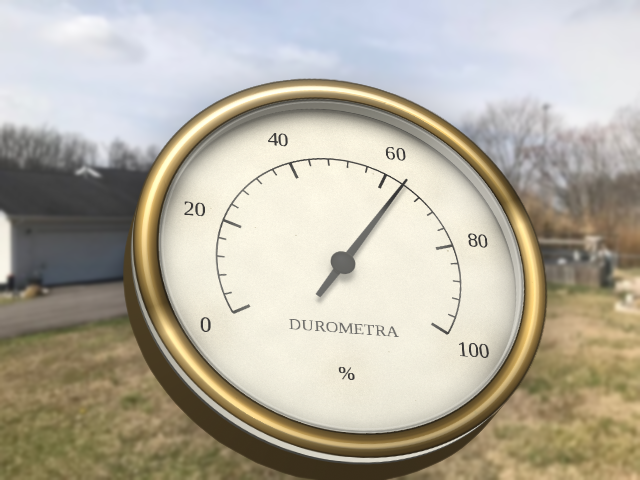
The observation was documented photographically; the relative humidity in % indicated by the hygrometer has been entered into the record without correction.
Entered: 64 %
